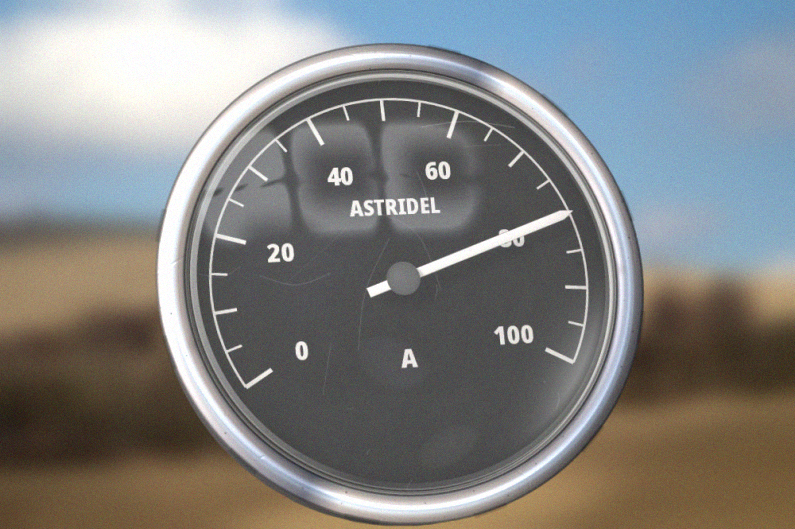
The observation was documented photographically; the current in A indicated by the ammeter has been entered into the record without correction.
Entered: 80 A
